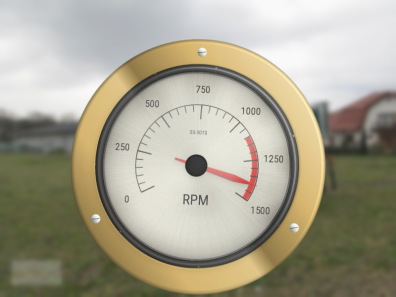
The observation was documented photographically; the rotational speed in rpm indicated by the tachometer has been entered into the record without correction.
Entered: 1400 rpm
